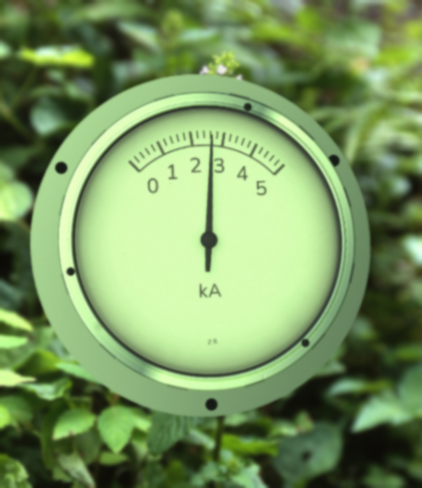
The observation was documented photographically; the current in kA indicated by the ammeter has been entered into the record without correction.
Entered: 2.6 kA
